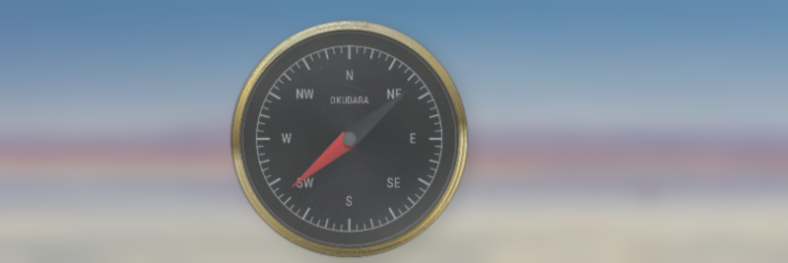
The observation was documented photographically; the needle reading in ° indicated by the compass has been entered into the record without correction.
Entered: 230 °
